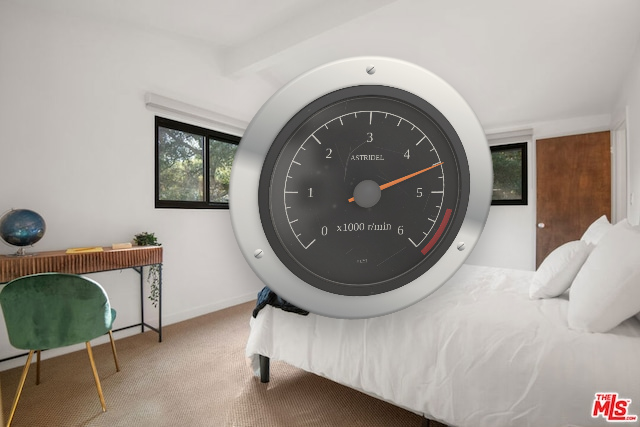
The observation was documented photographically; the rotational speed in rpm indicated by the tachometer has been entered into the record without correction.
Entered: 4500 rpm
